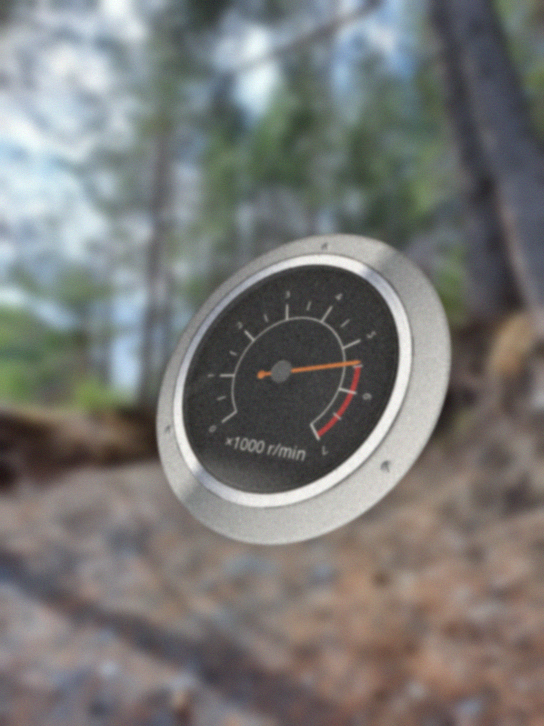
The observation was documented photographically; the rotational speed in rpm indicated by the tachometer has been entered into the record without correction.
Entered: 5500 rpm
